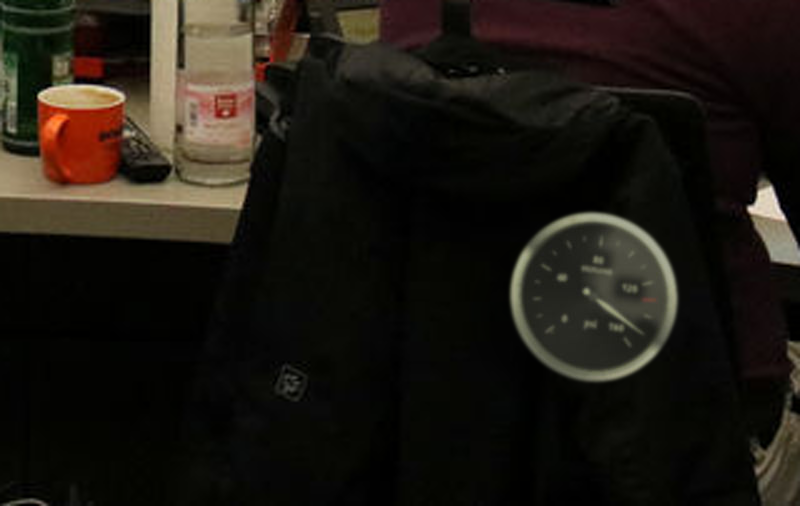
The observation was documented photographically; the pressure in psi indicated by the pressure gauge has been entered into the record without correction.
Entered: 150 psi
